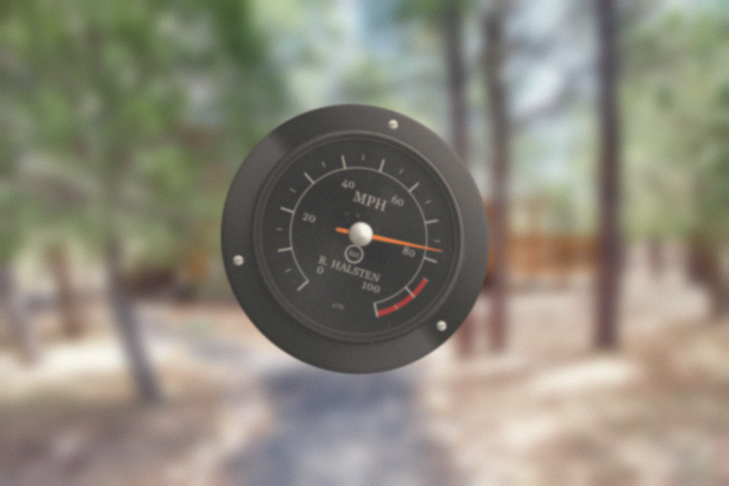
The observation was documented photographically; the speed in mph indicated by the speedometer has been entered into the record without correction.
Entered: 77.5 mph
